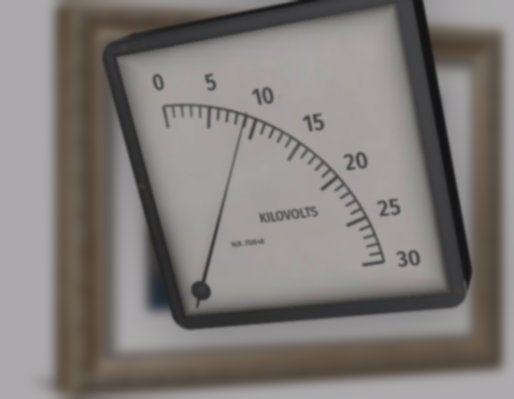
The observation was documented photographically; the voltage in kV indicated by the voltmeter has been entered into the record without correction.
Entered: 9 kV
